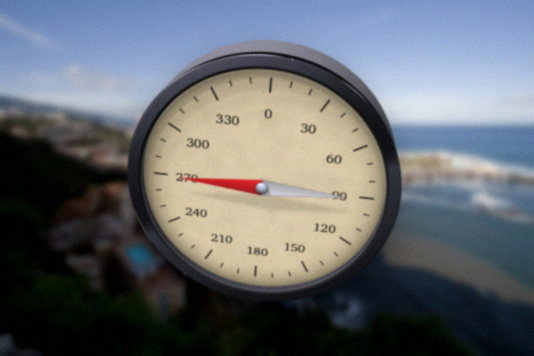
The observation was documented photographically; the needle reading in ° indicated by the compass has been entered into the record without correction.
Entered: 270 °
